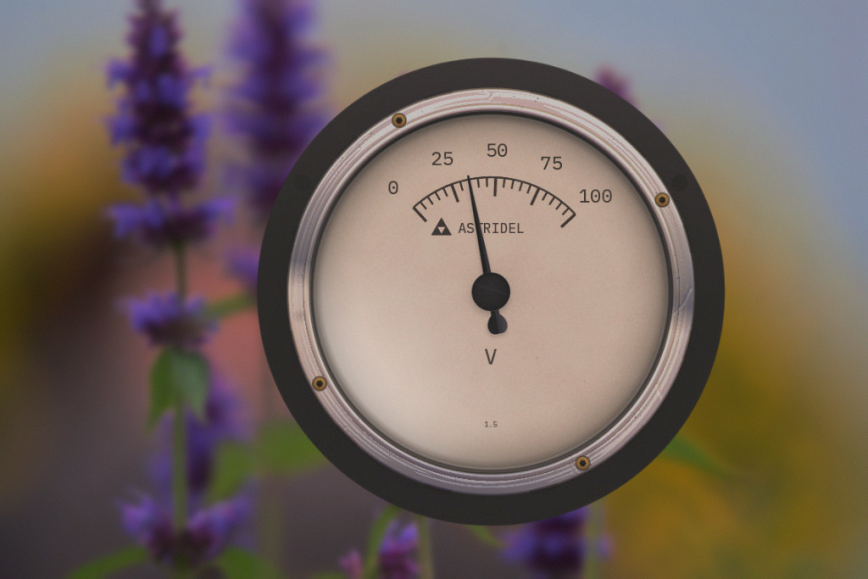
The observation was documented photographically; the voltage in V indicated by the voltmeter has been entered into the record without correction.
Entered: 35 V
